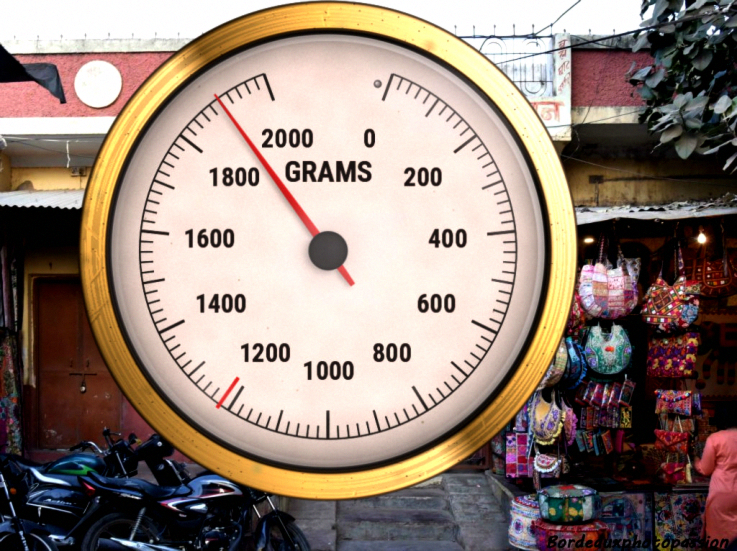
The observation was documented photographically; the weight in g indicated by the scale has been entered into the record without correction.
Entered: 1900 g
